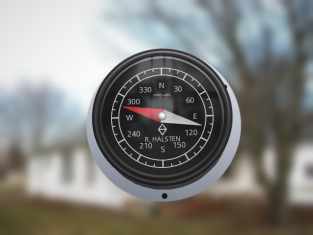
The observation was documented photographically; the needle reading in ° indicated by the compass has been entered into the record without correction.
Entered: 285 °
